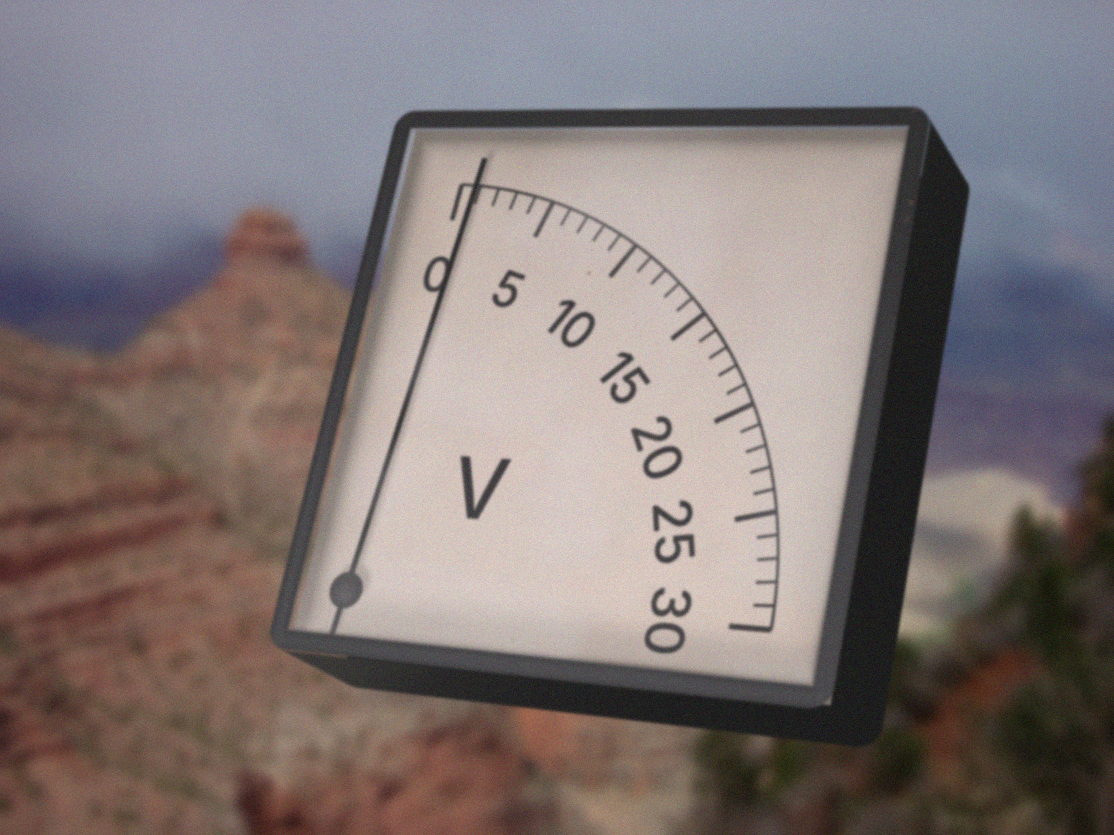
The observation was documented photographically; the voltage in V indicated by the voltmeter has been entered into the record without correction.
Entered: 1 V
